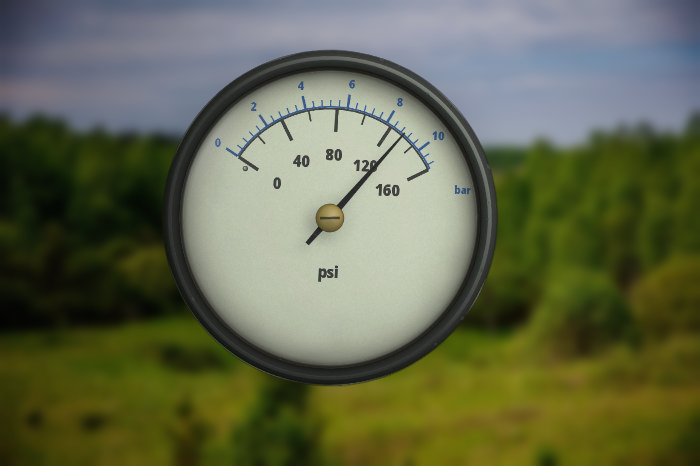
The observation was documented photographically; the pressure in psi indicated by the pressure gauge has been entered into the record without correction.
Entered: 130 psi
